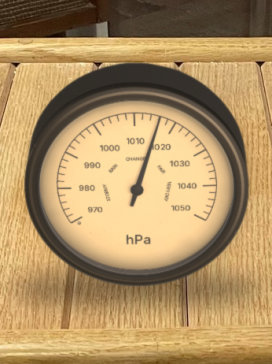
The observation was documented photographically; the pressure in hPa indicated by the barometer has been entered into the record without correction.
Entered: 1016 hPa
